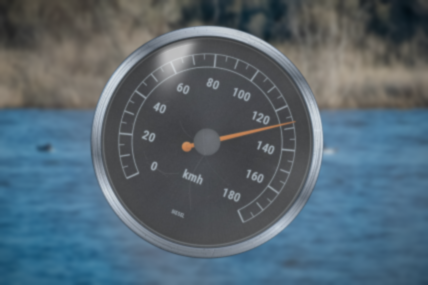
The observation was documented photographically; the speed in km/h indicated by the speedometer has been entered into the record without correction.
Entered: 127.5 km/h
